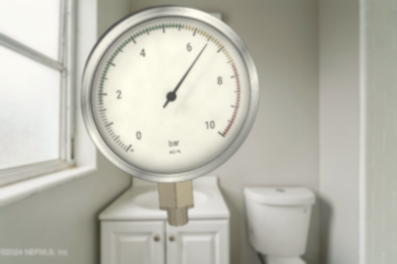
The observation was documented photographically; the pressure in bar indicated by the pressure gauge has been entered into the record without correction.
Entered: 6.5 bar
